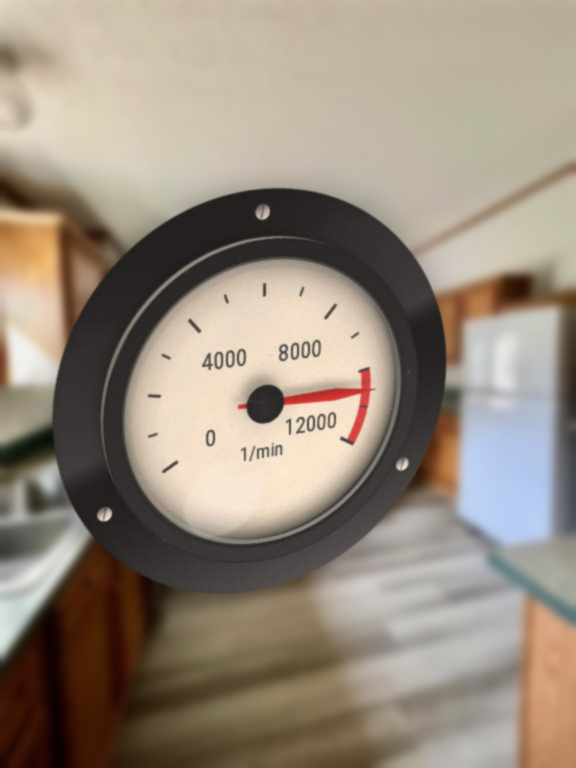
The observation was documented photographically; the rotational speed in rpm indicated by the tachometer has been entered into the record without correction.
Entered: 10500 rpm
